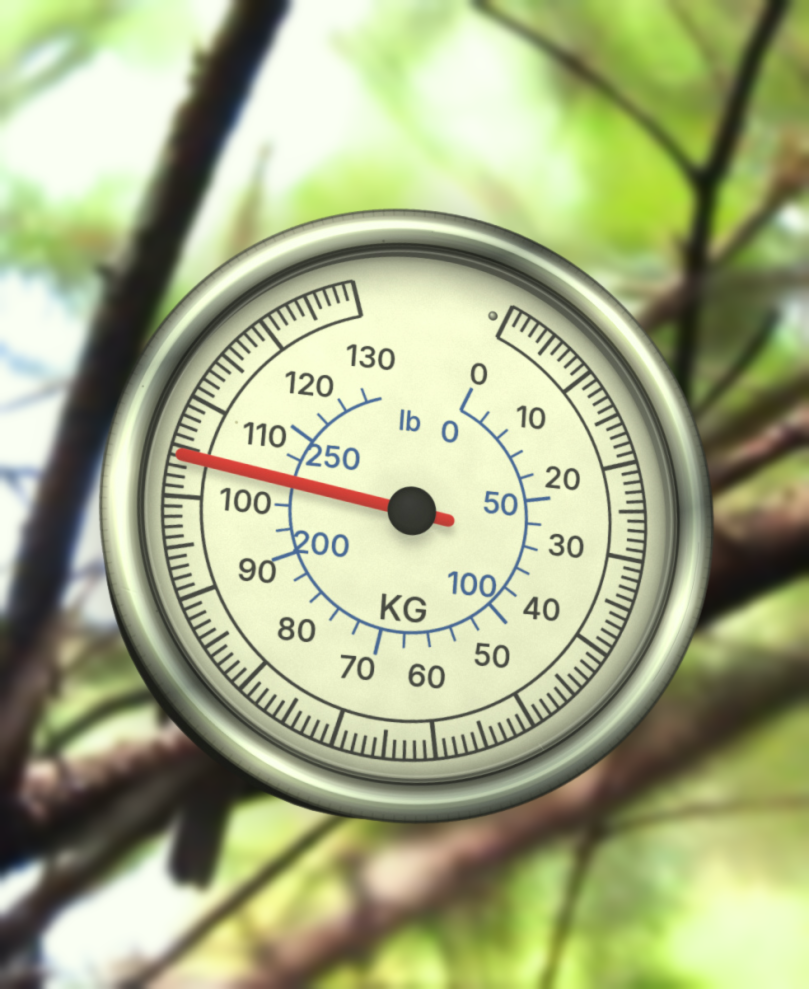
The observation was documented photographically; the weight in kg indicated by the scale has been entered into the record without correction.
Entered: 104 kg
